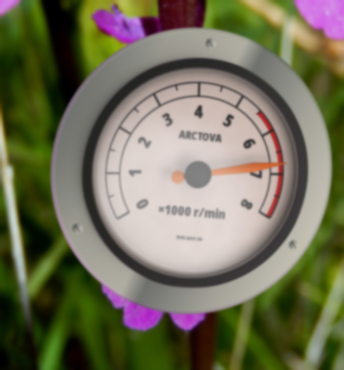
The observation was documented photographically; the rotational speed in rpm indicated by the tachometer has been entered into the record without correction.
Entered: 6750 rpm
